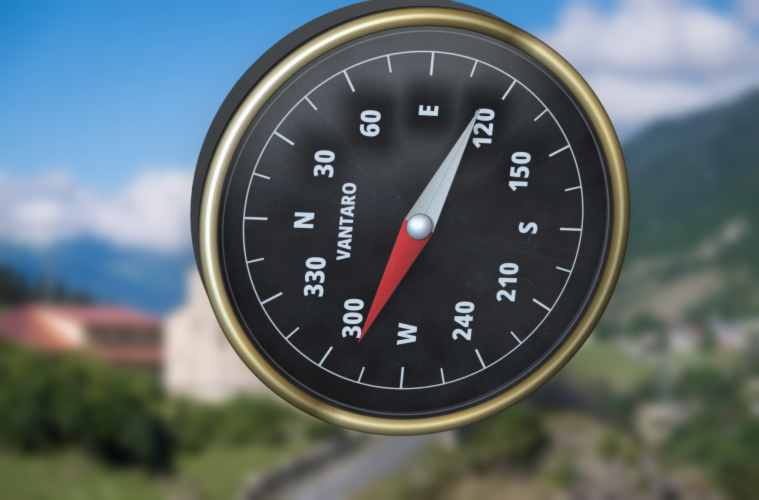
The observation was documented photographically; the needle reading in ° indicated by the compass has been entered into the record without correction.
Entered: 292.5 °
